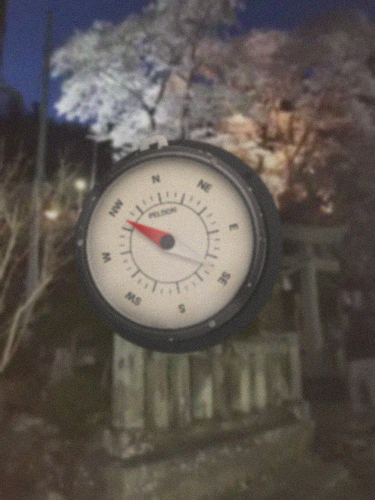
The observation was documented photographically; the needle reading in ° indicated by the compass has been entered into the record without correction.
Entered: 310 °
